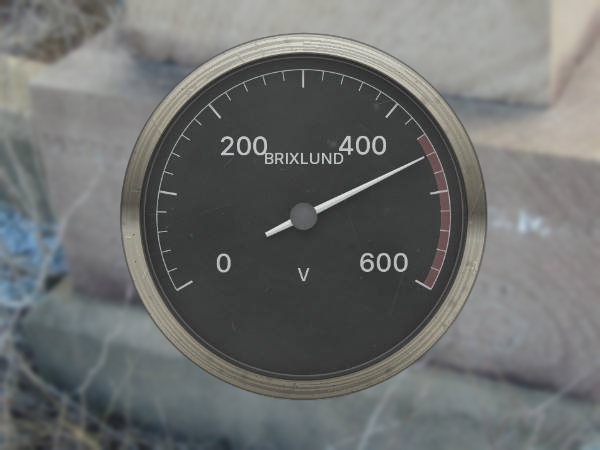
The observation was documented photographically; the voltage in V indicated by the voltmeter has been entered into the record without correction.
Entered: 460 V
